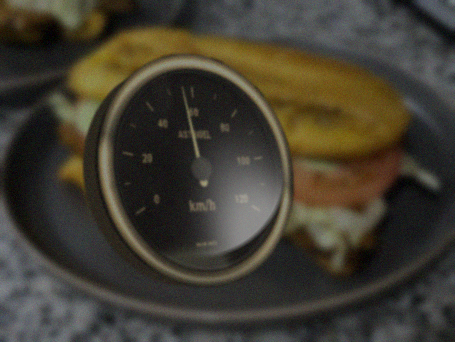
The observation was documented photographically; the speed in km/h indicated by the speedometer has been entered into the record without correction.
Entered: 55 km/h
